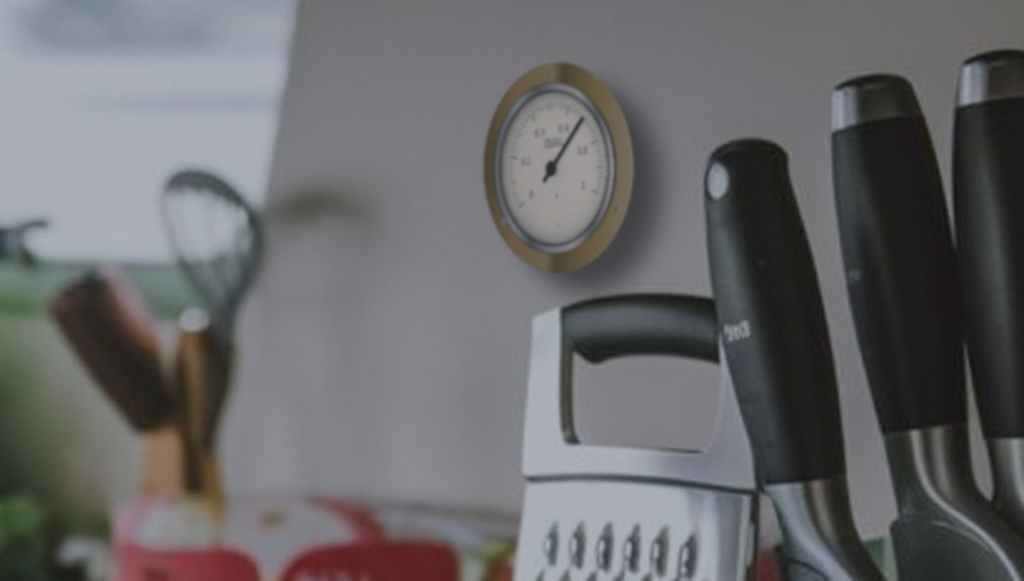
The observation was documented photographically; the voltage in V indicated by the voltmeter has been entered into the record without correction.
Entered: 0.7 V
